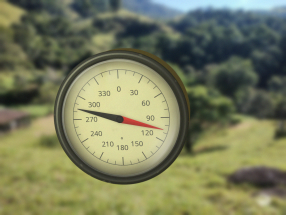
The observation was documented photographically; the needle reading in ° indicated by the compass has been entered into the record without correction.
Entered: 105 °
